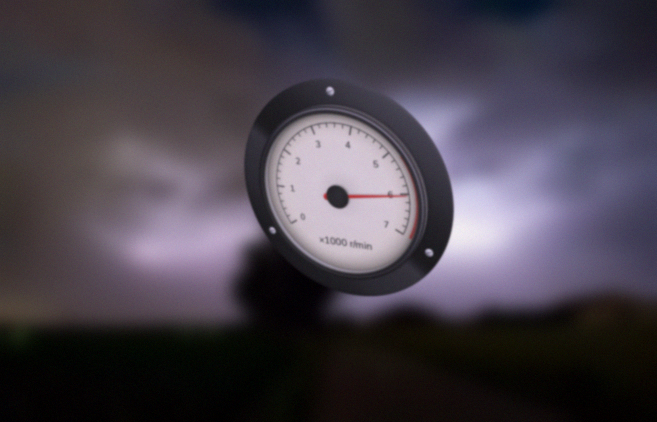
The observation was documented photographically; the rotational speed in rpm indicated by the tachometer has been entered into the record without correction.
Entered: 6000 rpm
